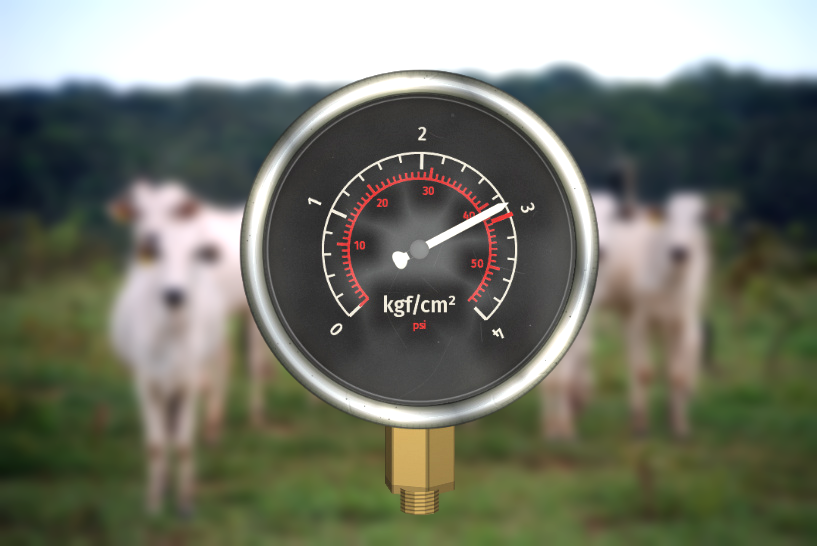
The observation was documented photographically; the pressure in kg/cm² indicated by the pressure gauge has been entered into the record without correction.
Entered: 2.9 kg/cm²
